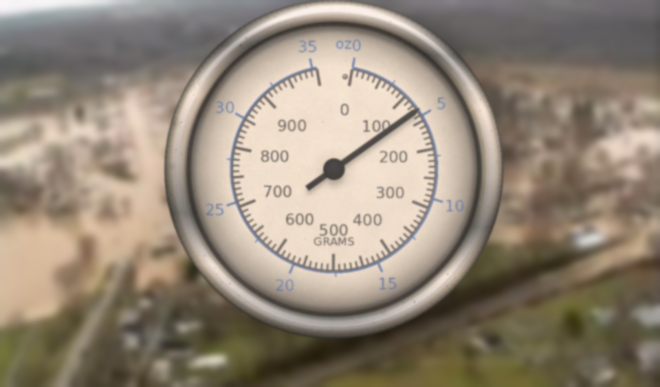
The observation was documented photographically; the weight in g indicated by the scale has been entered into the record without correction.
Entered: 130 g
